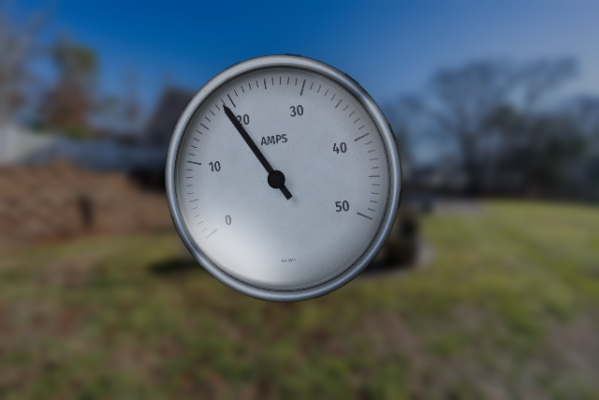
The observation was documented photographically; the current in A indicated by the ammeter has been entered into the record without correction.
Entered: 19 A
